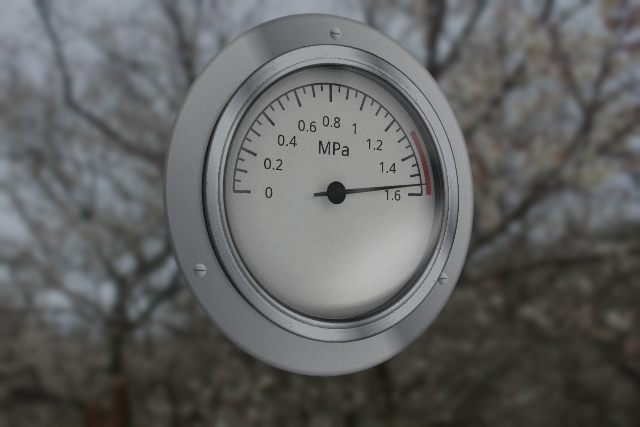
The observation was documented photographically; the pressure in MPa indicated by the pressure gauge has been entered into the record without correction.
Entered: 1.55 MPa
